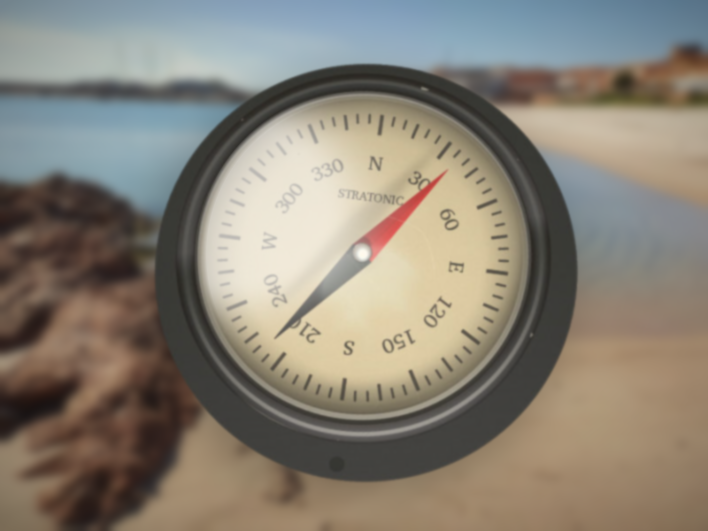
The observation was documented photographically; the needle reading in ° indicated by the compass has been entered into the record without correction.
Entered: 37.5 °
